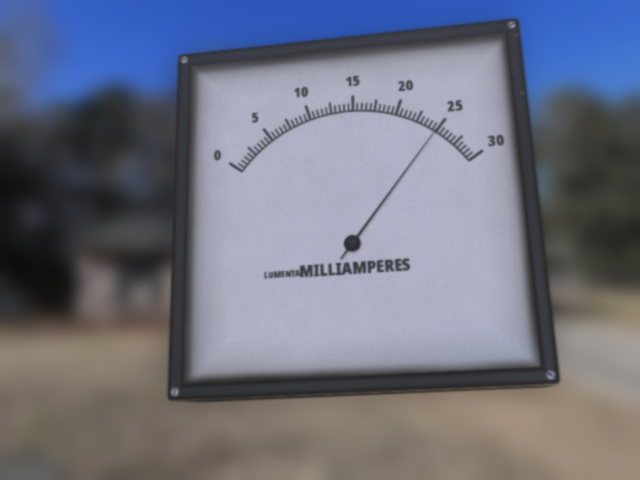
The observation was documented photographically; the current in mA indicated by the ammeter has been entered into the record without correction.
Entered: 25 mA
